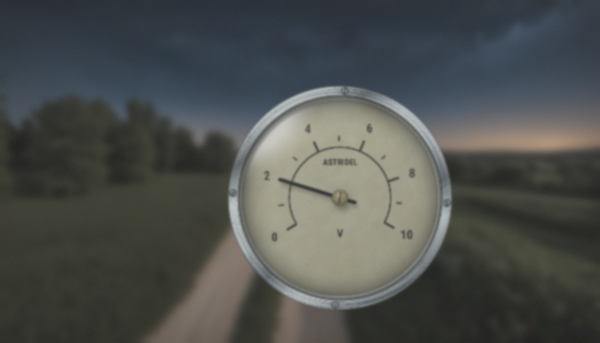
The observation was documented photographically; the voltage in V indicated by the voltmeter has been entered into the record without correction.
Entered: 2 V
